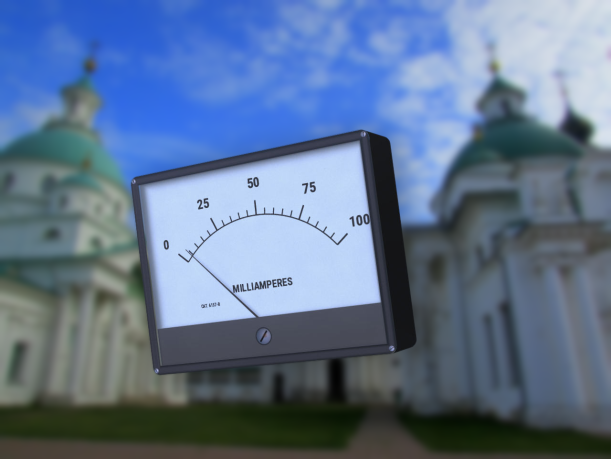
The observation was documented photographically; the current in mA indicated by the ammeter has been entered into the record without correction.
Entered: 5 mA
